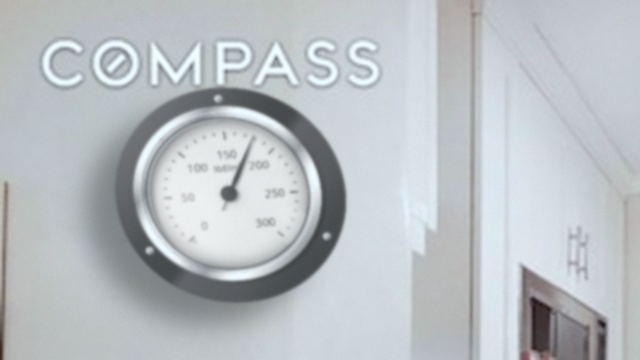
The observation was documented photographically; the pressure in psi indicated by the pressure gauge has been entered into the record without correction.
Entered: 180 psi
